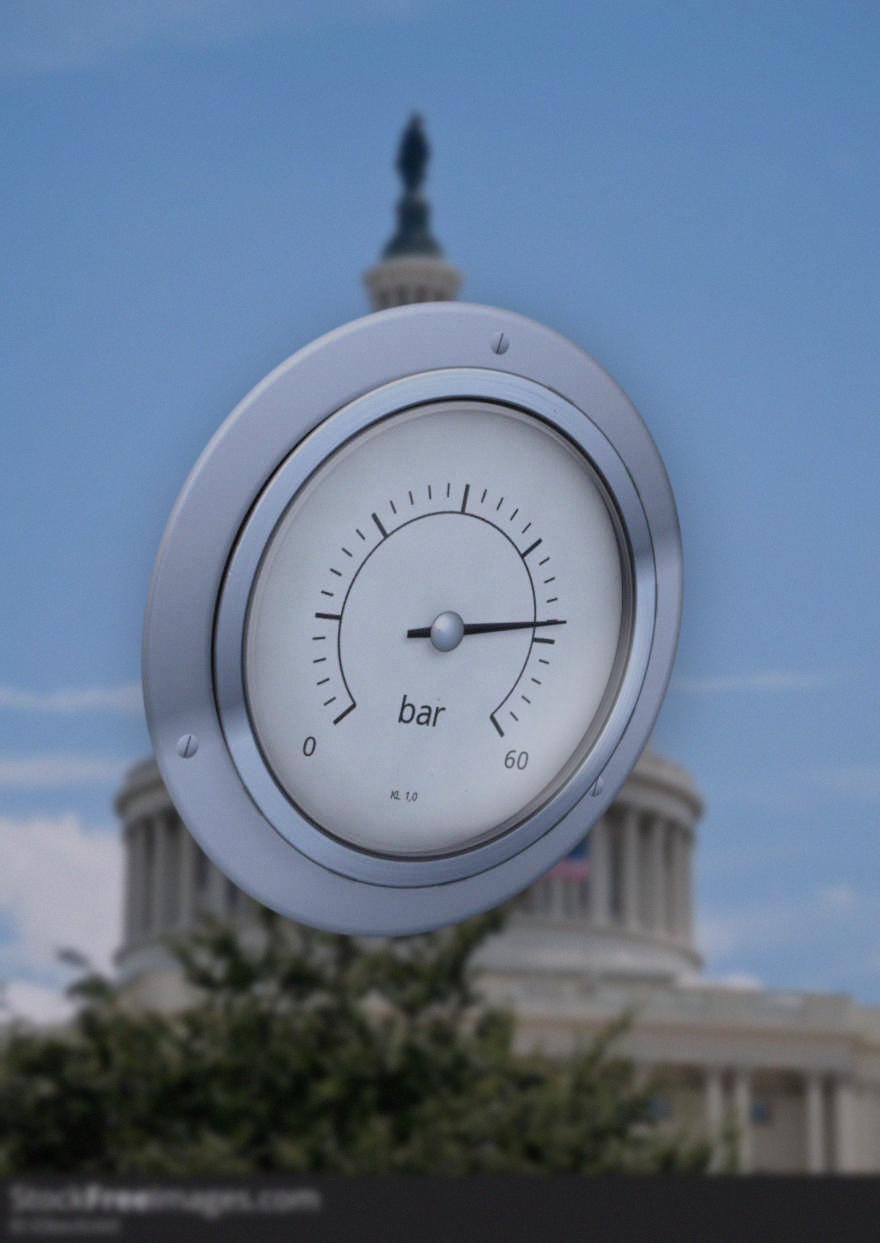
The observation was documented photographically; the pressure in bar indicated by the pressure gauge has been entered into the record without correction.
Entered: 48 bar
